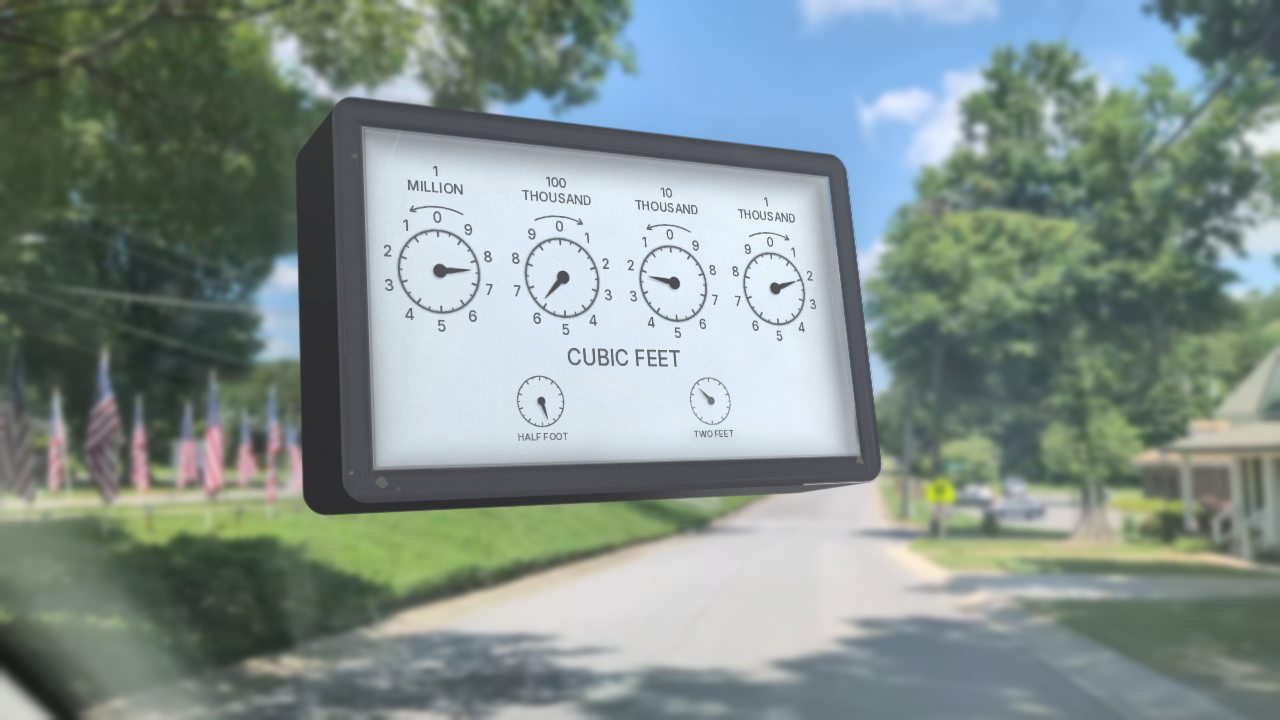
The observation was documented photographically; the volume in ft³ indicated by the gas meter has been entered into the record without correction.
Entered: 762200 ft³
